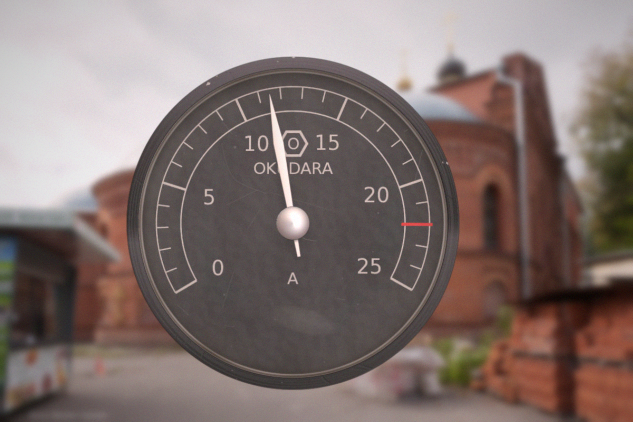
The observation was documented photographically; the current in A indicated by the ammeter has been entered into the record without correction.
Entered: 11.5 A
